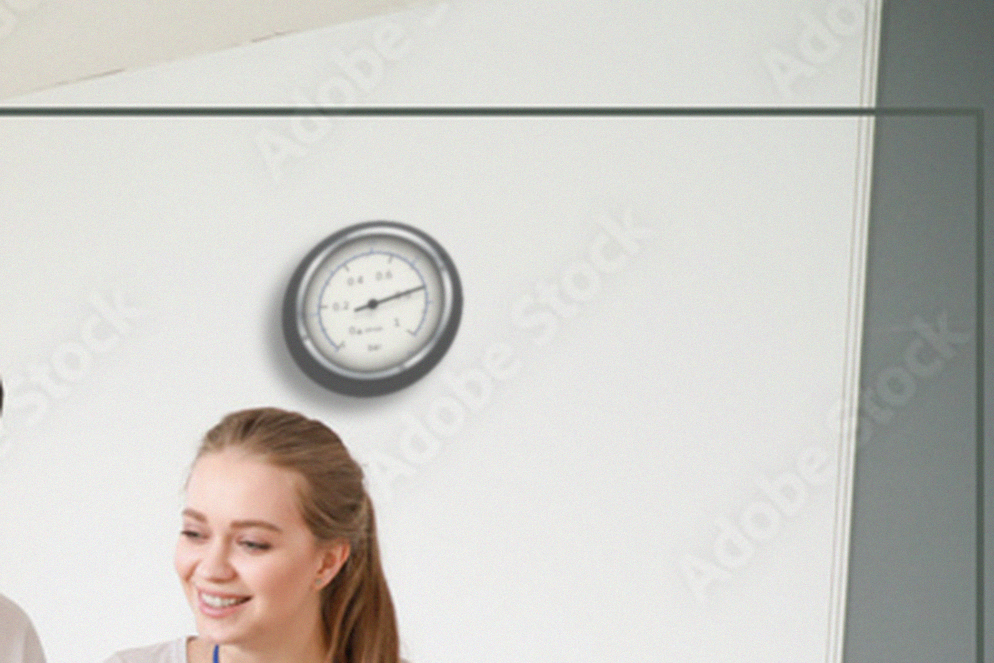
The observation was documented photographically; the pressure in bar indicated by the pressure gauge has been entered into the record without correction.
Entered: 0.8 bar
